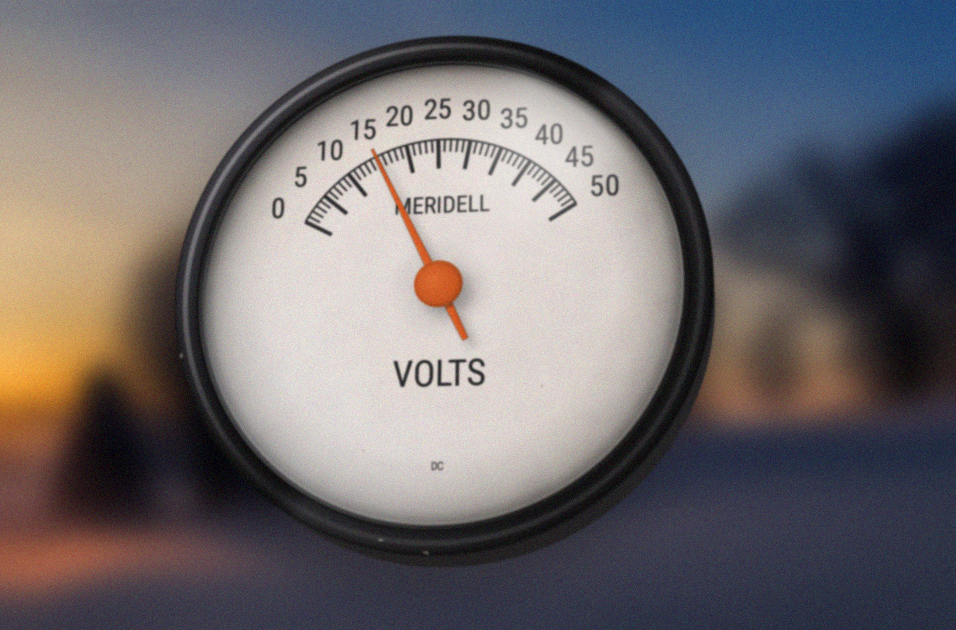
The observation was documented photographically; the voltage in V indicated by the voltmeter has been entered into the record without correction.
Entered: 15 V
